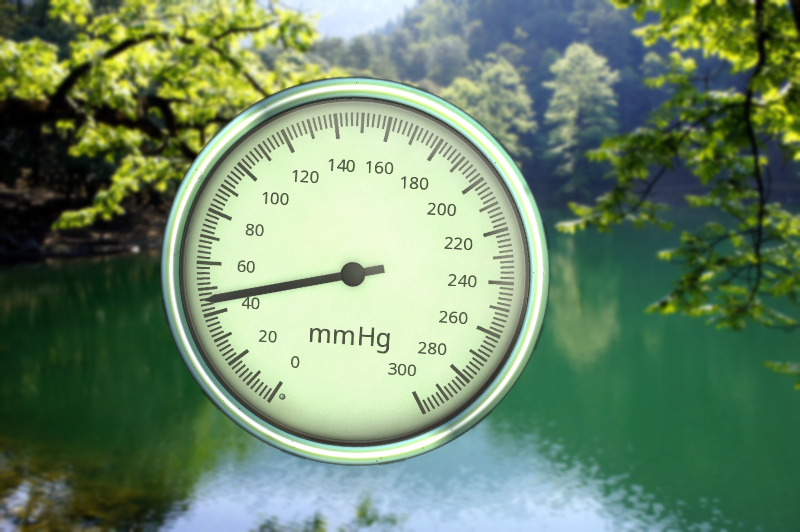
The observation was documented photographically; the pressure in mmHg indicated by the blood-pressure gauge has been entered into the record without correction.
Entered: 46 mmHg
